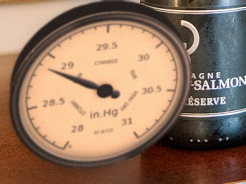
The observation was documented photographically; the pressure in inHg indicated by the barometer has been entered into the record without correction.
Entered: 28.9 inHg
